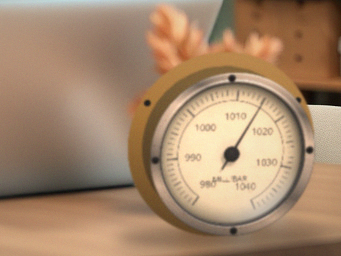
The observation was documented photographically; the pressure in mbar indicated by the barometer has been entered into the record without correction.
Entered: 1015 mbar
